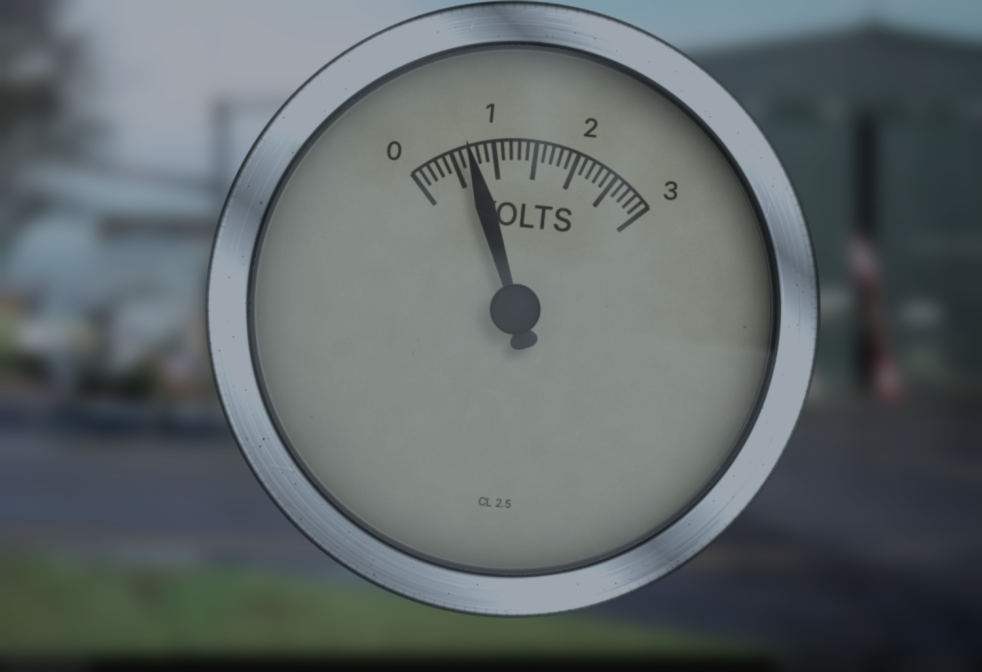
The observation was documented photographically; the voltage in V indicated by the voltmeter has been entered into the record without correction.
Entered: 0.7 V
